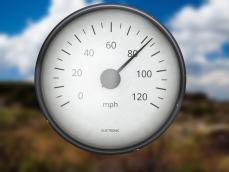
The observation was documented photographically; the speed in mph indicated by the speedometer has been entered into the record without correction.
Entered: 82.5 mph
